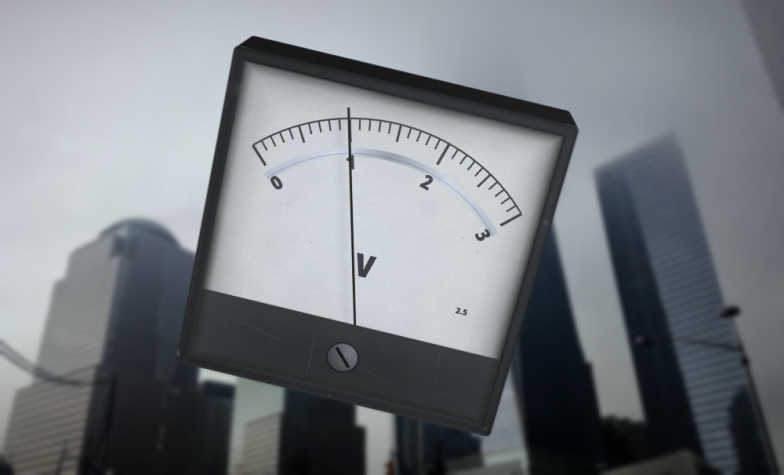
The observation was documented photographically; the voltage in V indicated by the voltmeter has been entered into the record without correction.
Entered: 1 V
